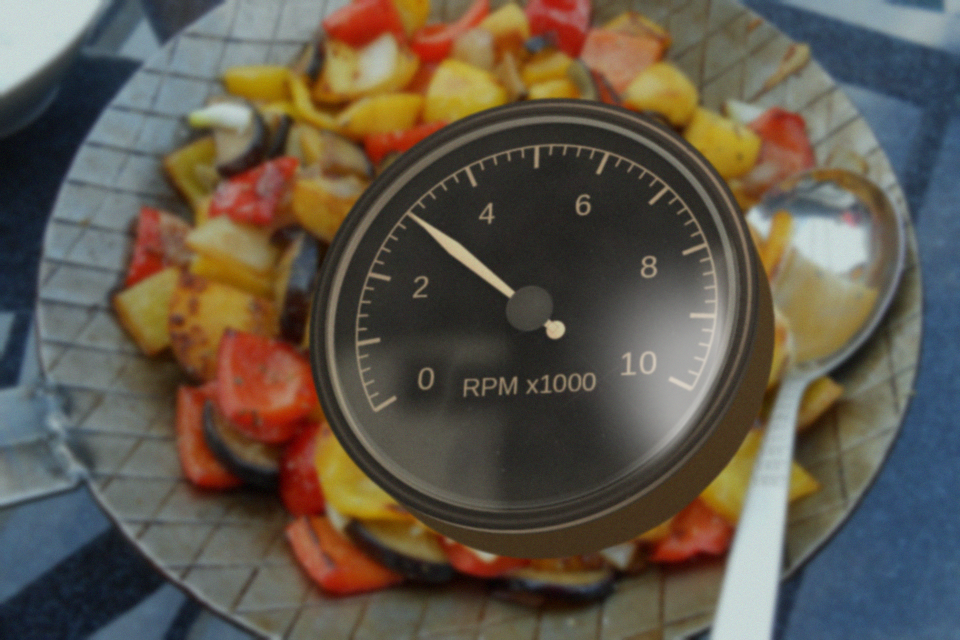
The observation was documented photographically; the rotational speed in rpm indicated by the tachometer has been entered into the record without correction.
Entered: 3000 rpm
